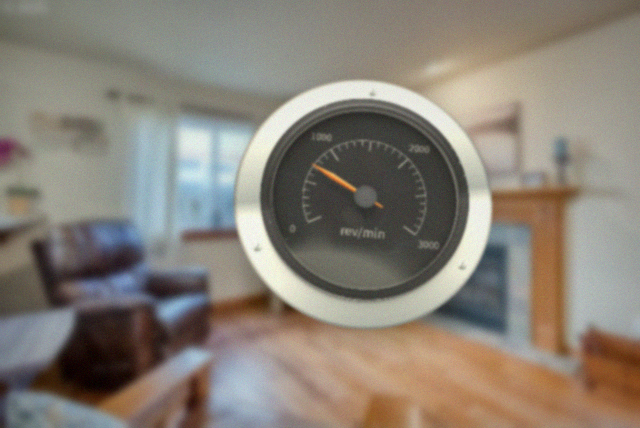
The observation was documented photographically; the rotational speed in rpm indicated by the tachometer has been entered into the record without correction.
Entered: 700 rpm
